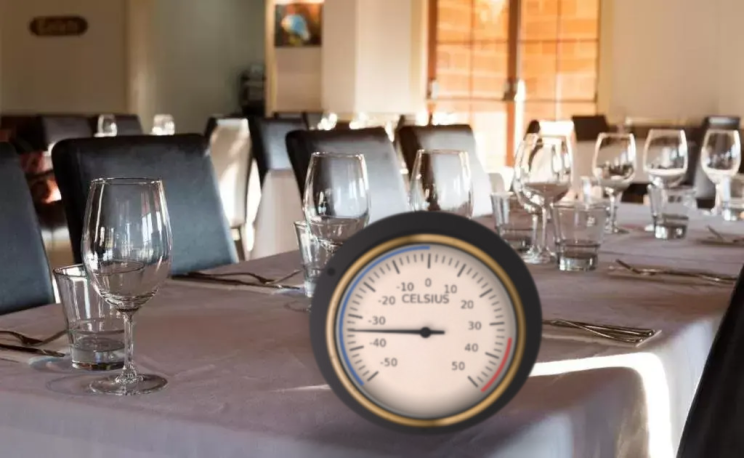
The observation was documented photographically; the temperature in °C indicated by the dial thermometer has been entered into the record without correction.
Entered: -34 °C
